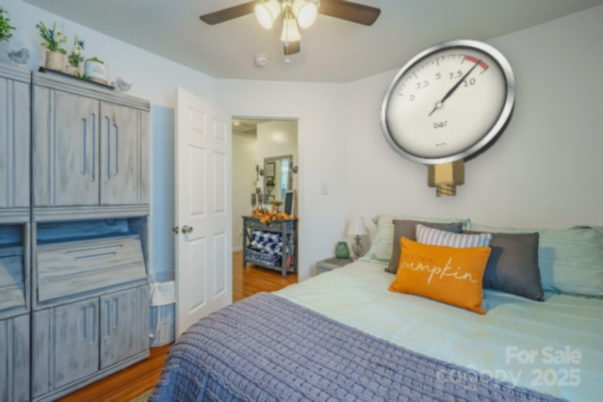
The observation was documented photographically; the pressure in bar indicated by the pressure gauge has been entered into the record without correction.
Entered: 9 bar
